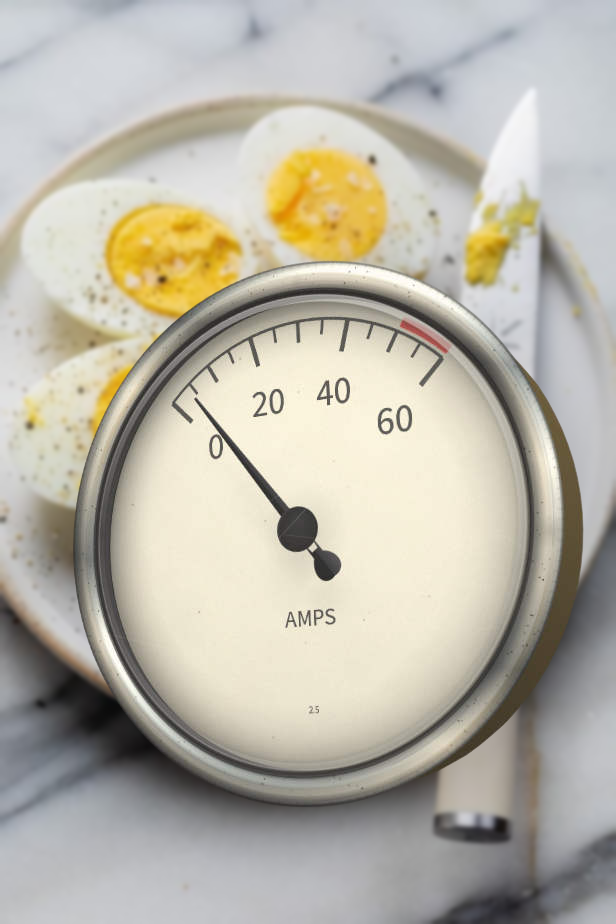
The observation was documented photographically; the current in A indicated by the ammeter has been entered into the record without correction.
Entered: 5 A
